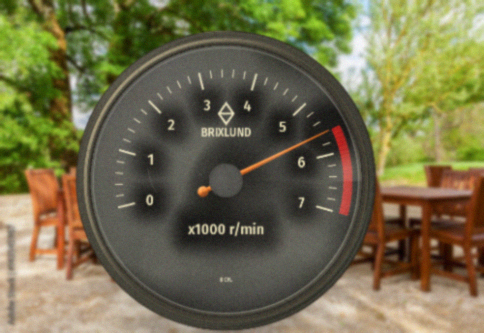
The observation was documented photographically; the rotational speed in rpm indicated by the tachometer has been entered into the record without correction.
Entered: 5600 rpm
